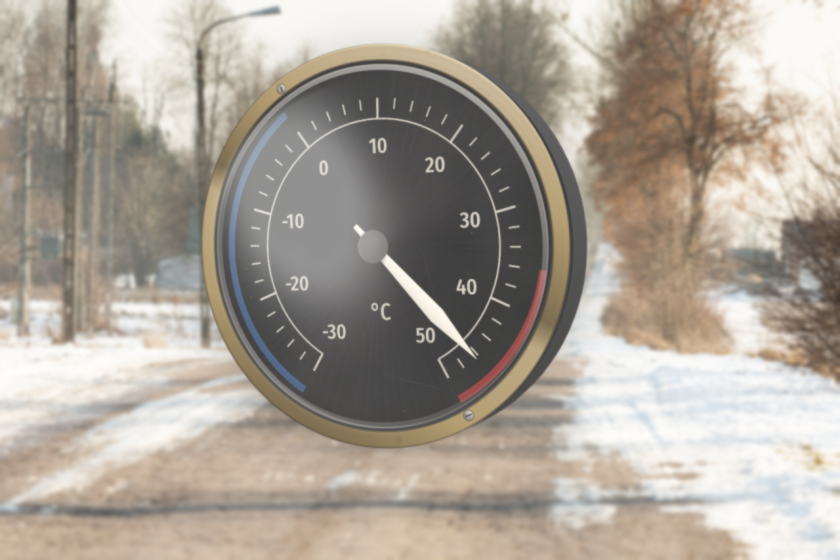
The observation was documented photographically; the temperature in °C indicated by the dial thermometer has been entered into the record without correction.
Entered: 46 °C
